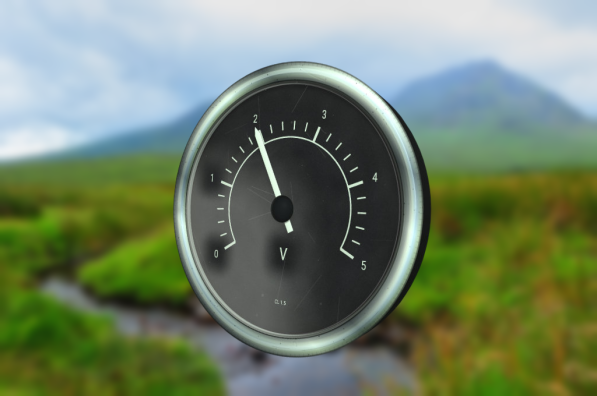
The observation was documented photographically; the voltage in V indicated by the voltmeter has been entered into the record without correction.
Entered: 2 V
